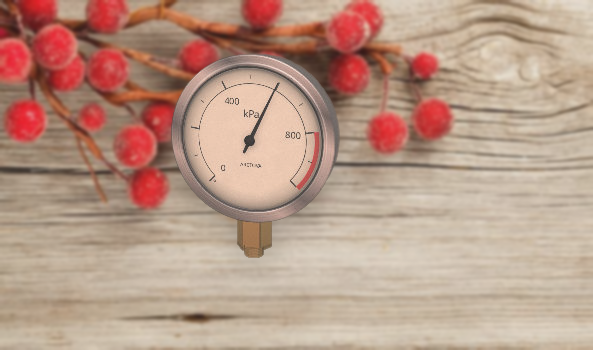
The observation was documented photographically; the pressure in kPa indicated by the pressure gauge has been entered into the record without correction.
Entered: 600 kPa
